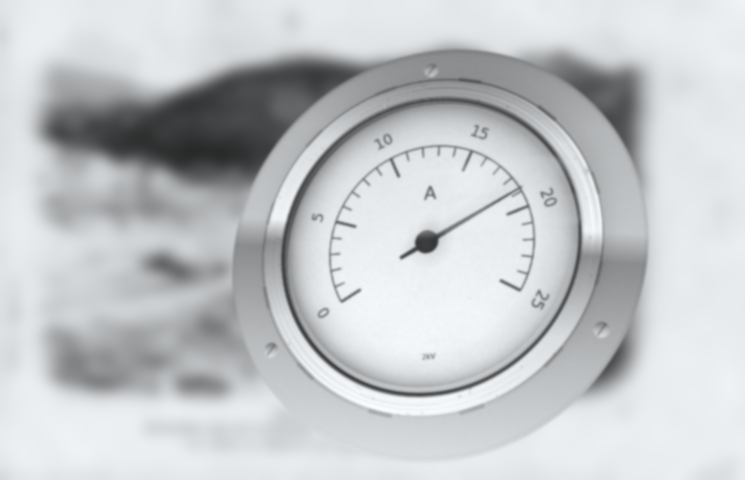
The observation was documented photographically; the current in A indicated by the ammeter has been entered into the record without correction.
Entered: 19 A
